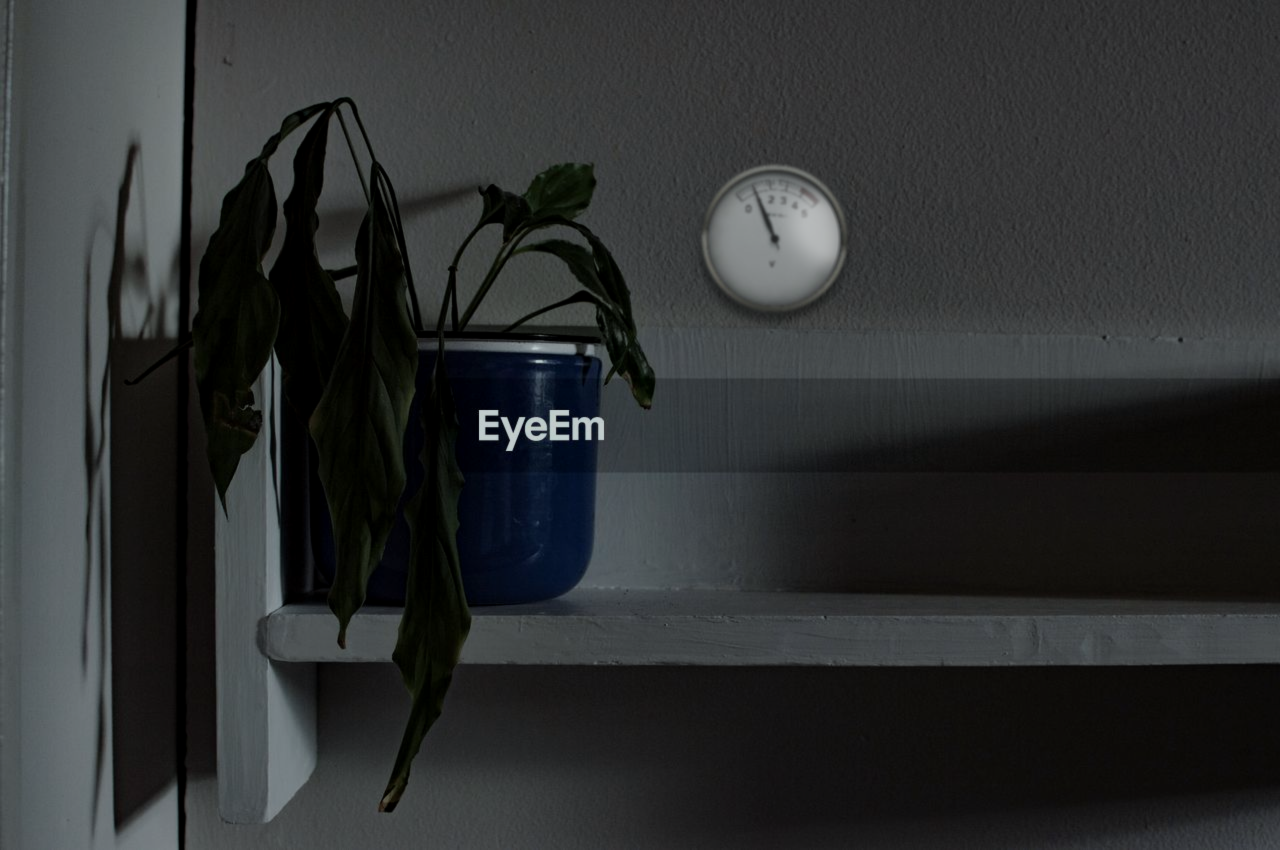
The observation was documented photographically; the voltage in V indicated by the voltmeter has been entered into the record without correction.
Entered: 1 V
